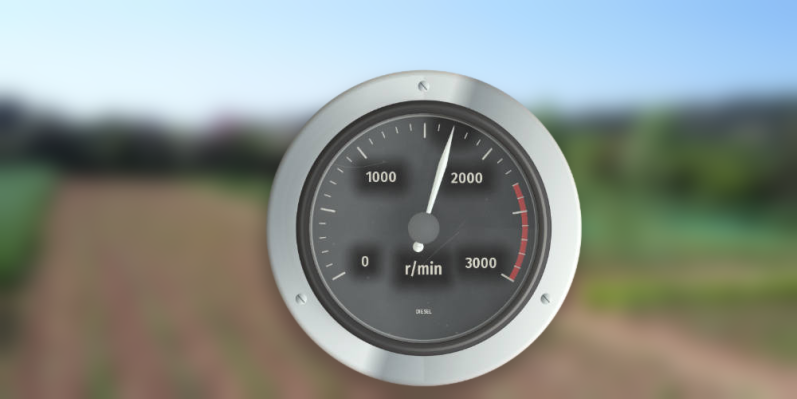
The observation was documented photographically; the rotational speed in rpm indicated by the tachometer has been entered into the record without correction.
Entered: 1700 rpm
